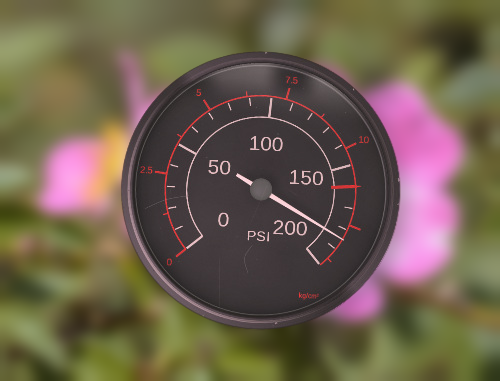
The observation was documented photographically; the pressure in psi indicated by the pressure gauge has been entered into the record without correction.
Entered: 185 psi
